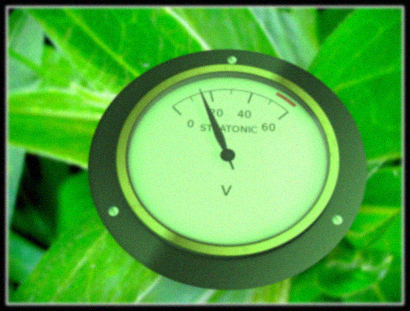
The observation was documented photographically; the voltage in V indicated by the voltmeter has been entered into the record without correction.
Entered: 15 V
